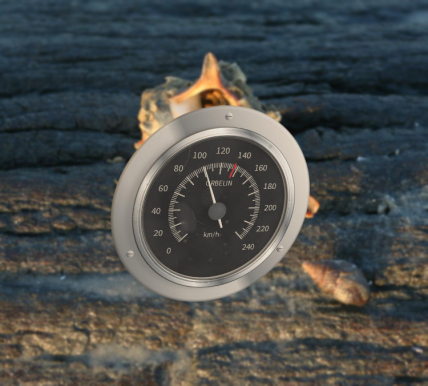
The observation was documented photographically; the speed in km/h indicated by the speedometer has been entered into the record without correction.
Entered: 100 km/h
